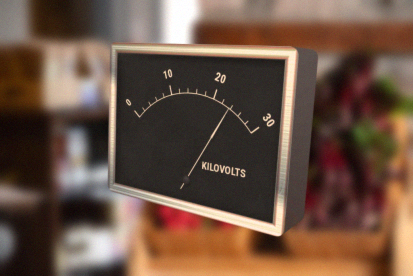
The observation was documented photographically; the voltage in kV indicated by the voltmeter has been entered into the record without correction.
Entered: 24 kV
